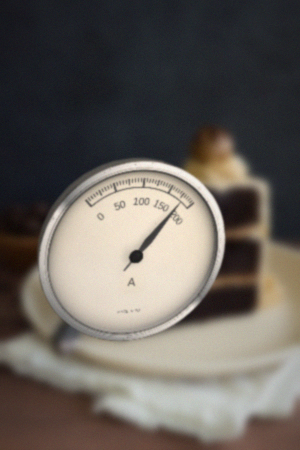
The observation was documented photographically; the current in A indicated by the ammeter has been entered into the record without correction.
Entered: 175 A
